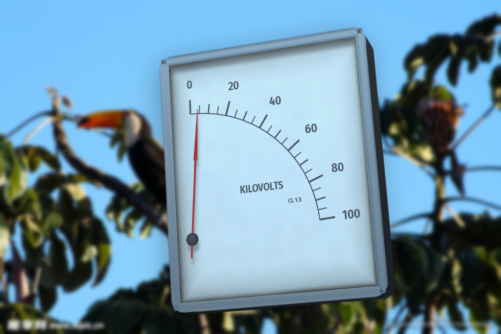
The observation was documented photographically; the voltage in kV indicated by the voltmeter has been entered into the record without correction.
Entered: 5 kV
